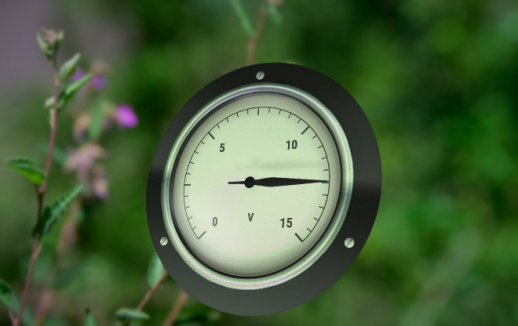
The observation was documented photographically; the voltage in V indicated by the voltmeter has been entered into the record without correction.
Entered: 12.5 V
